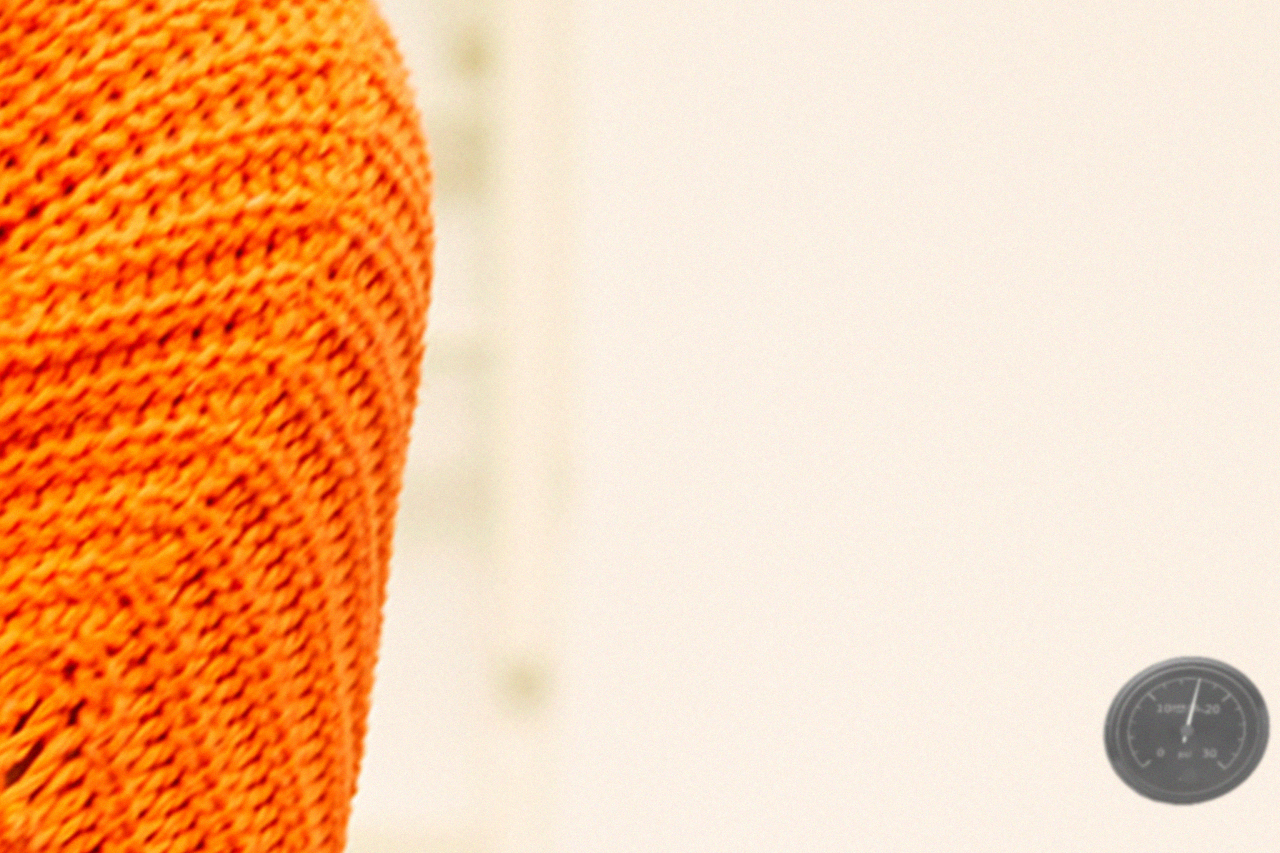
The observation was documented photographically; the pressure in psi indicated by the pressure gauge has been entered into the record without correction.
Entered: 16 psi
